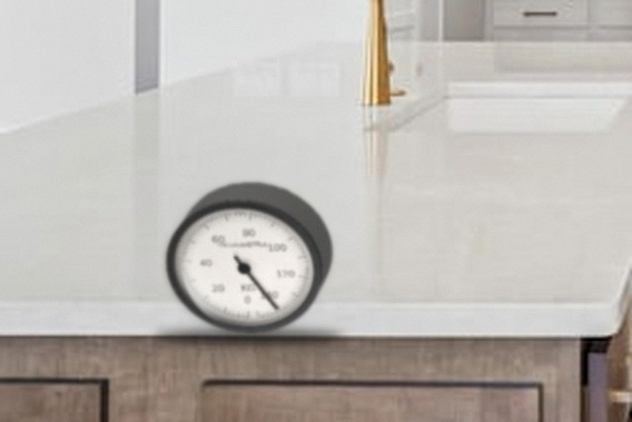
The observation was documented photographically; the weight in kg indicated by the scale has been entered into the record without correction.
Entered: 140 kg
